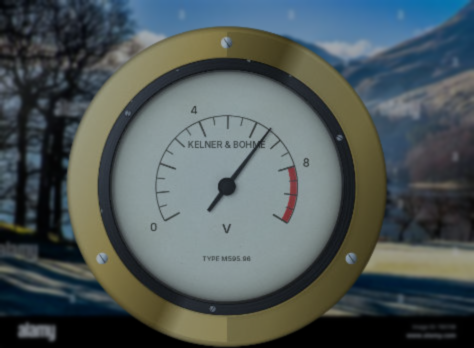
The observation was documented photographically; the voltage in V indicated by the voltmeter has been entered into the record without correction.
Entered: 6.5 V
